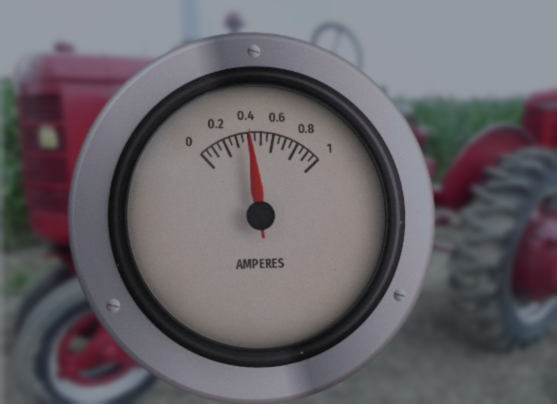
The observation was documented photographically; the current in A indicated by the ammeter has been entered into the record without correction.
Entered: 0.4 A
